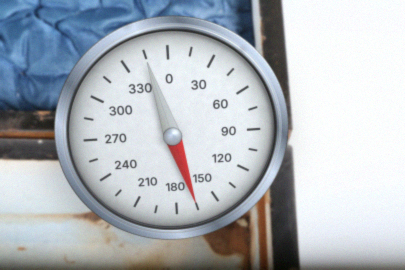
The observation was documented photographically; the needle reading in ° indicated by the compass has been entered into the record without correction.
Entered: 165 °
